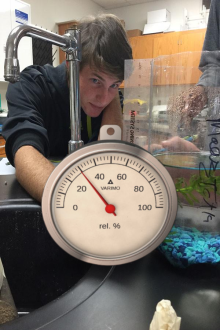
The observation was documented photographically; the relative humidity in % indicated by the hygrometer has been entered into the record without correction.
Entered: 30 %
